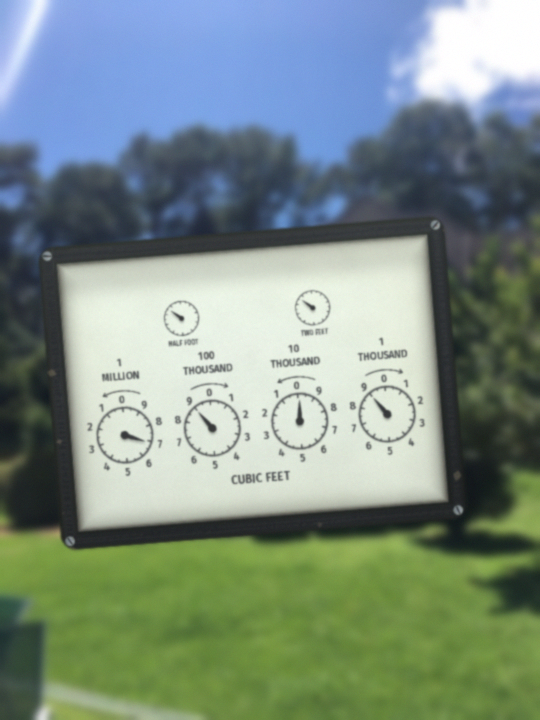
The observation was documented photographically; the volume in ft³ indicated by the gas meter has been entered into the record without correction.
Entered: 689900 ft³
